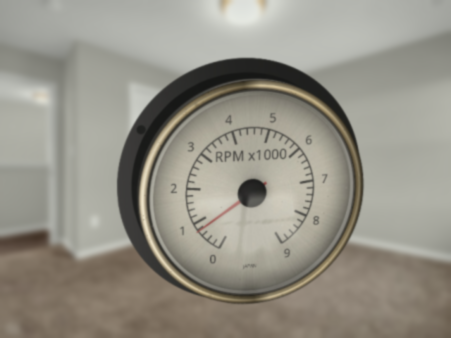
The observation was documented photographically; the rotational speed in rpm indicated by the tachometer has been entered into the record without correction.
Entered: 800 rpm
